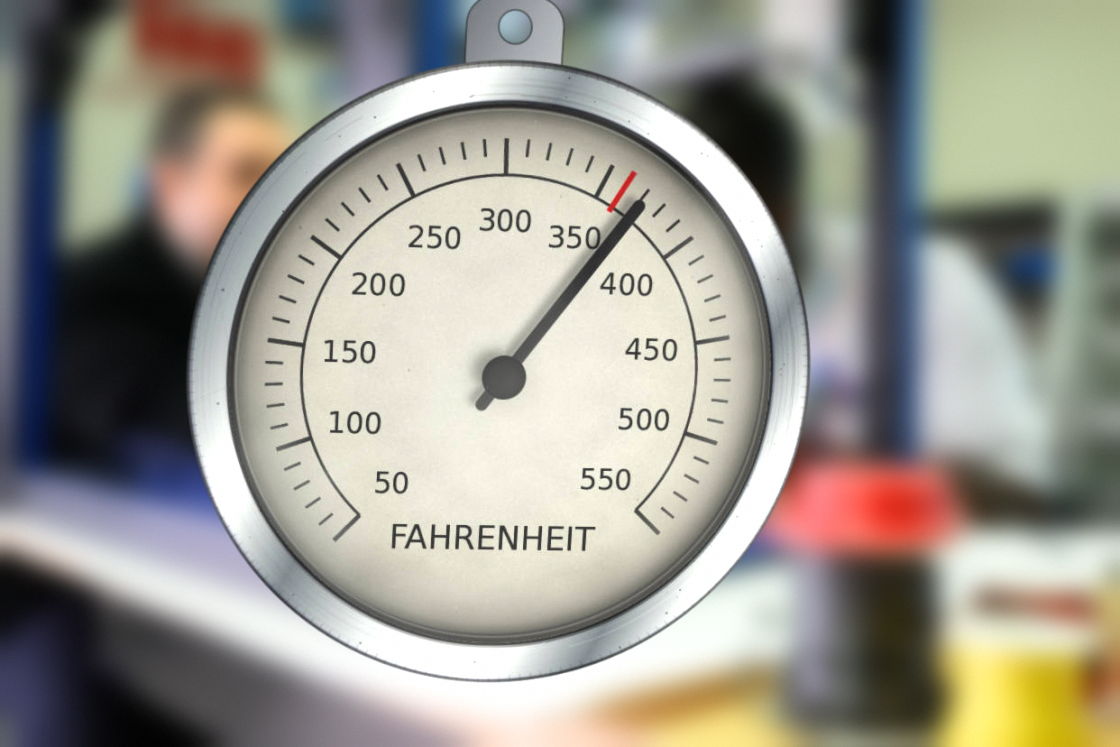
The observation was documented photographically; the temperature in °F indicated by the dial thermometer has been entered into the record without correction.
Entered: 370 °F
